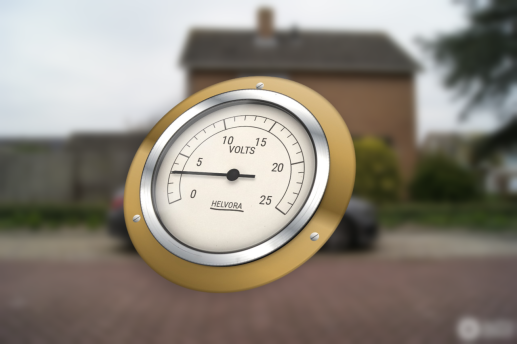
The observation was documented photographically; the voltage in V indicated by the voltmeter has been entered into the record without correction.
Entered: 3 V
